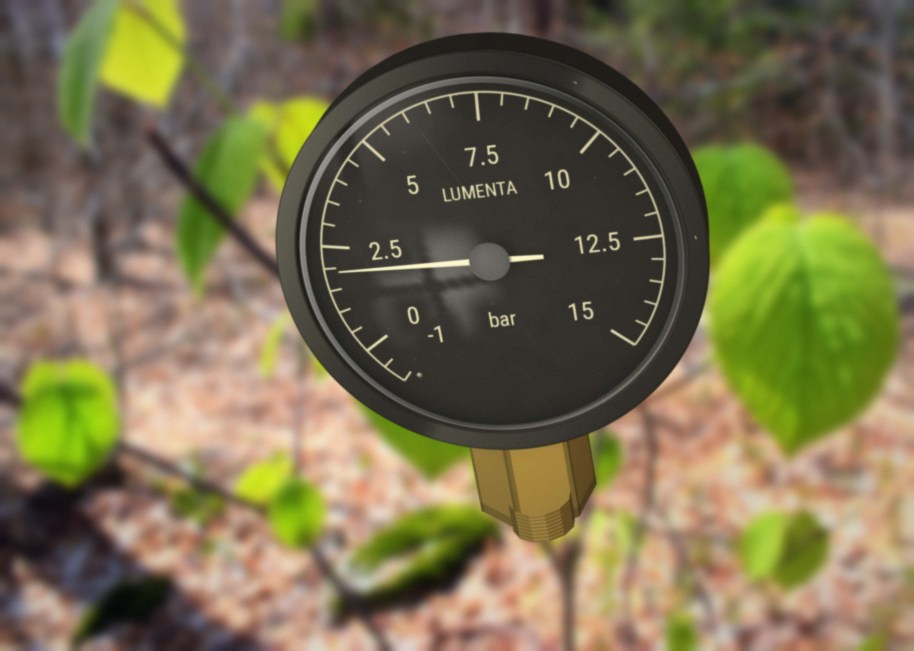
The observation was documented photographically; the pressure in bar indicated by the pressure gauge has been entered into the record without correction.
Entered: 2 bar
